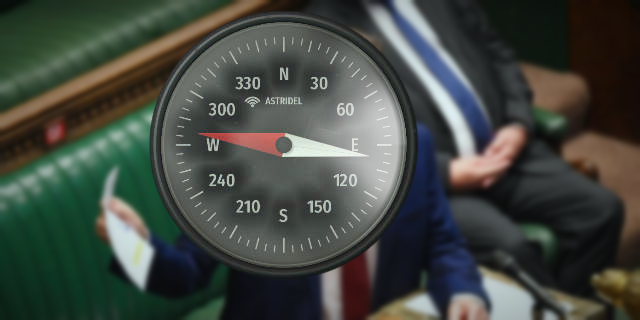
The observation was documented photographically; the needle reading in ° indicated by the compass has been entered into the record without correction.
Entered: 277.5 °
